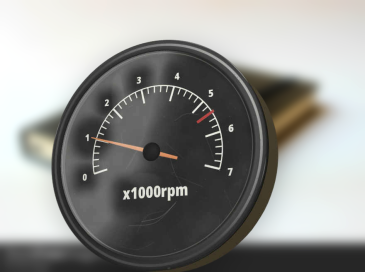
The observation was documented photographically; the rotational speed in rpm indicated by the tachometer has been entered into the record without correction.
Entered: 1000 rpm
